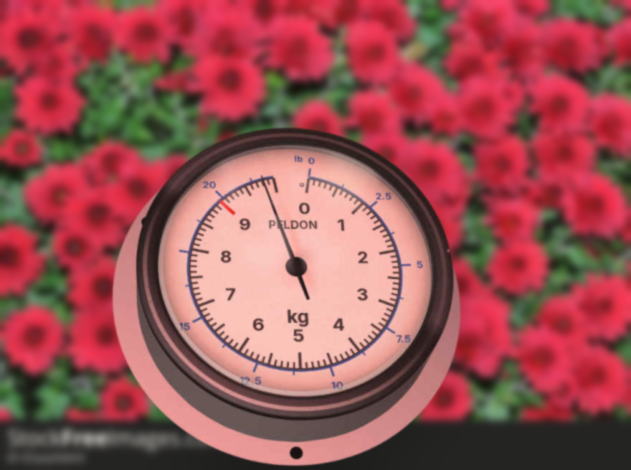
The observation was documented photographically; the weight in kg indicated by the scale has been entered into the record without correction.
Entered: 9.8 kg
